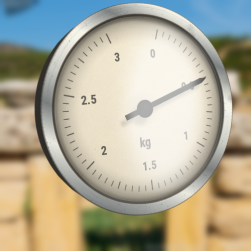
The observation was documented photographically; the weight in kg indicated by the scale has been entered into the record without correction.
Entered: 0.5 kg
